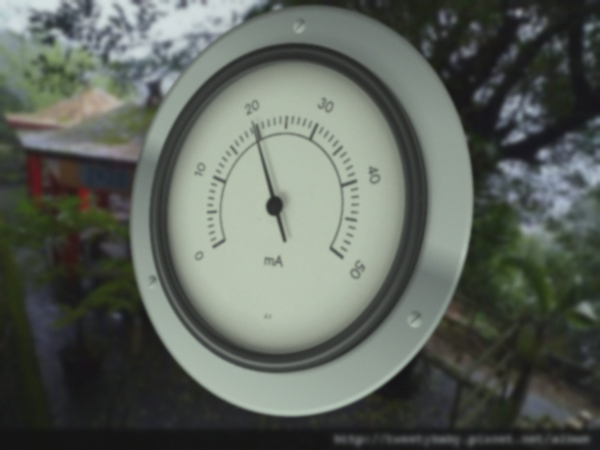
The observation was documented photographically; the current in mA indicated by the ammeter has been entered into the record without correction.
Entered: 20 mA
